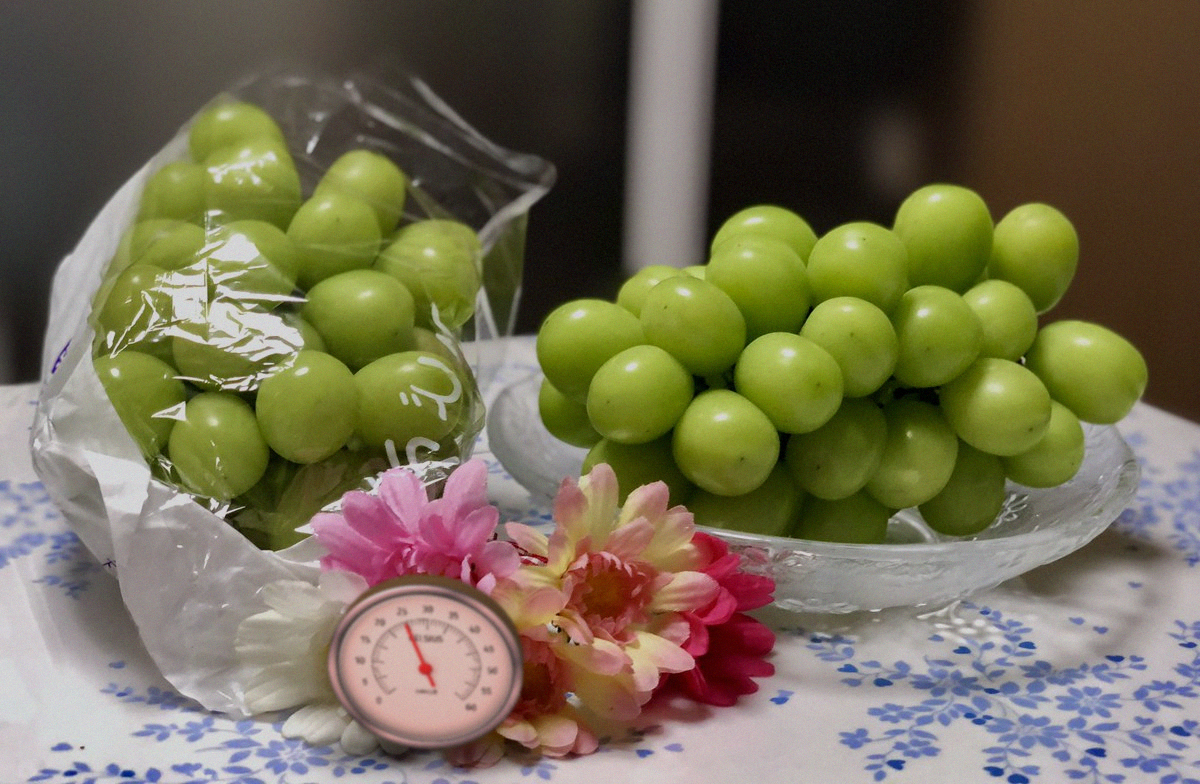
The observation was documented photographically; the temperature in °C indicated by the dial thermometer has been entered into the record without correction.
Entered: 25 °C
